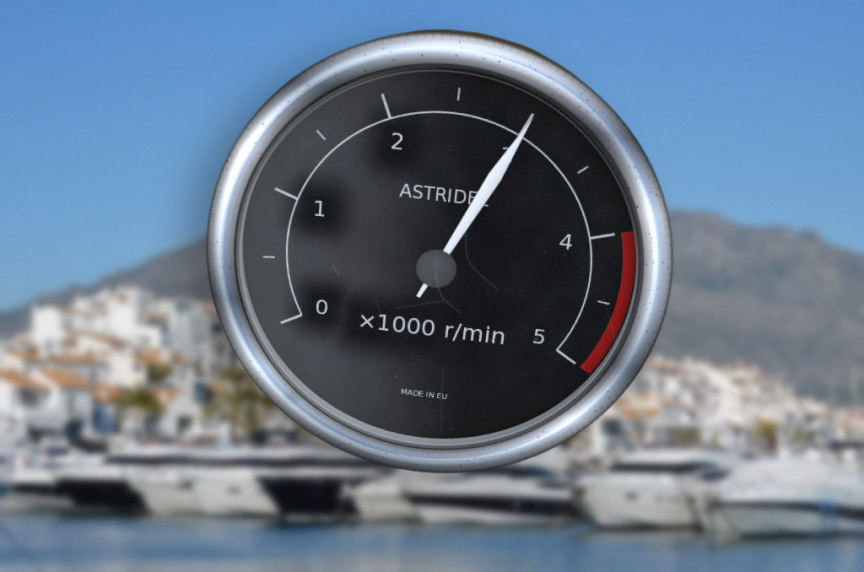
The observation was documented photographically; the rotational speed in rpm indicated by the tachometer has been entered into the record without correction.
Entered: 3000 rpm
